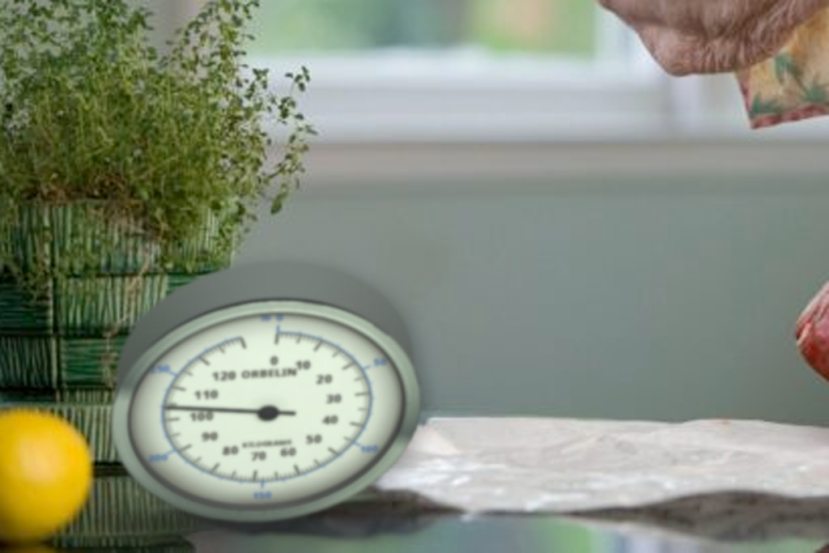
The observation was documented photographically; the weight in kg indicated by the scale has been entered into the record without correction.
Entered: 105 kg
